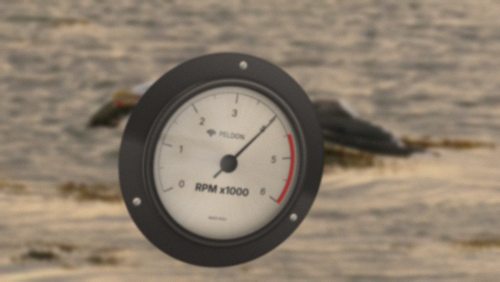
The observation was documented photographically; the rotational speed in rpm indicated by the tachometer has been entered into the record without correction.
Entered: 4000 rpm
